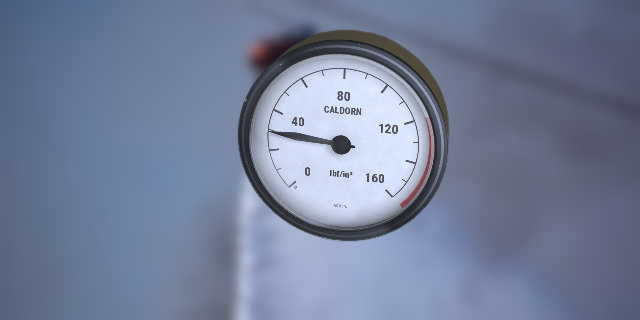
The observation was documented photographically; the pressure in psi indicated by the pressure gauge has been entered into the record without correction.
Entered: 30 psi
